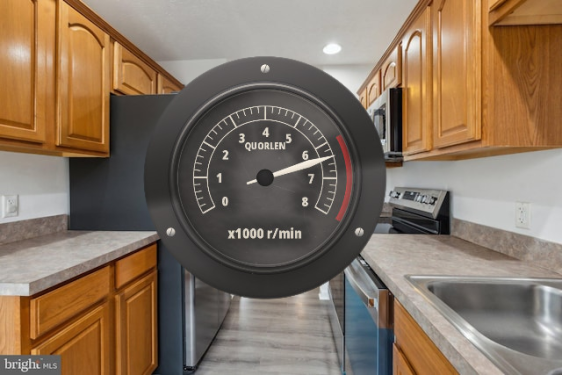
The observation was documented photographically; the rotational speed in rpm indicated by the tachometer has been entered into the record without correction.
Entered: 6400 rpm
